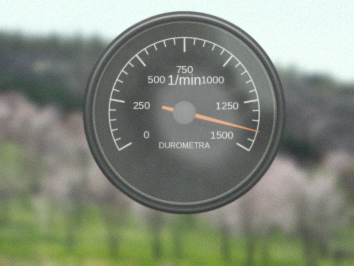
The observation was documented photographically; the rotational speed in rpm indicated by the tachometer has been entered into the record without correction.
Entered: 1400 rpm
